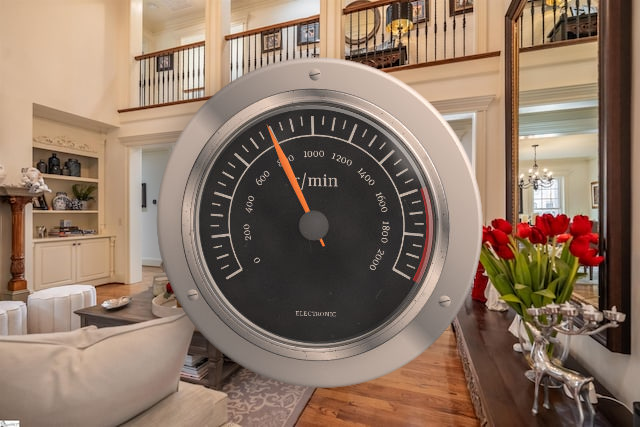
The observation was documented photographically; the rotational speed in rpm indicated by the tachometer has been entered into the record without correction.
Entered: 800 rpm
